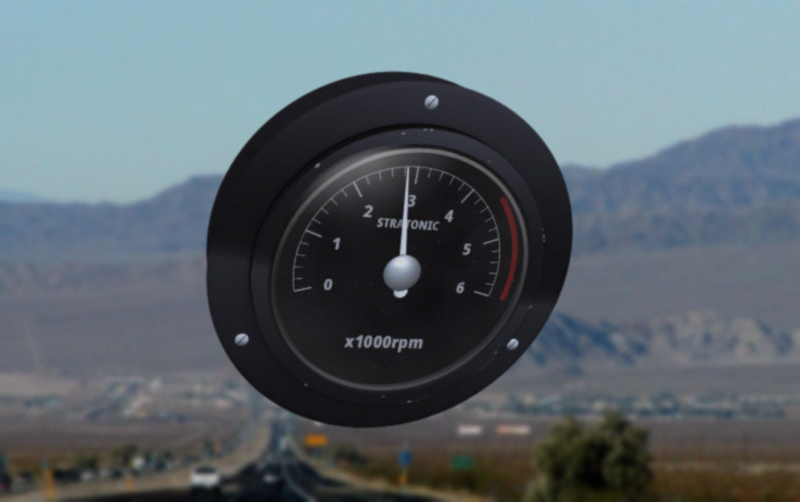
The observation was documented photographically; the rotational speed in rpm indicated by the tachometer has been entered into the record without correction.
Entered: 2800 rpm
